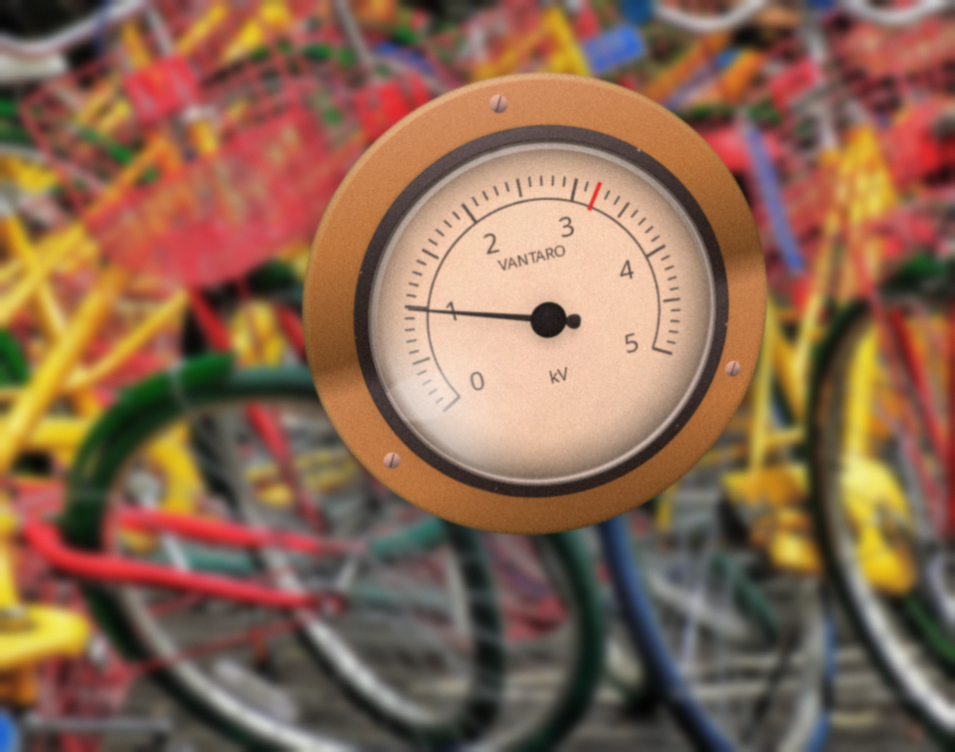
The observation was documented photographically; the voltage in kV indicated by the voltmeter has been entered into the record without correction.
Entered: 1 kV
